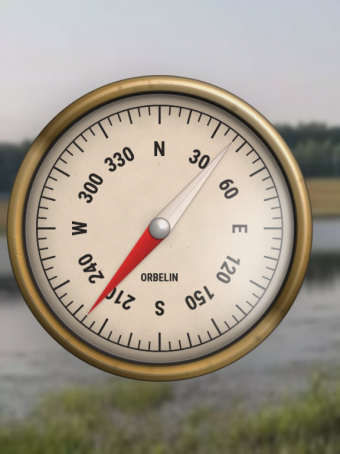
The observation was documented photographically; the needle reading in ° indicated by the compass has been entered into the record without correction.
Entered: 220 °
